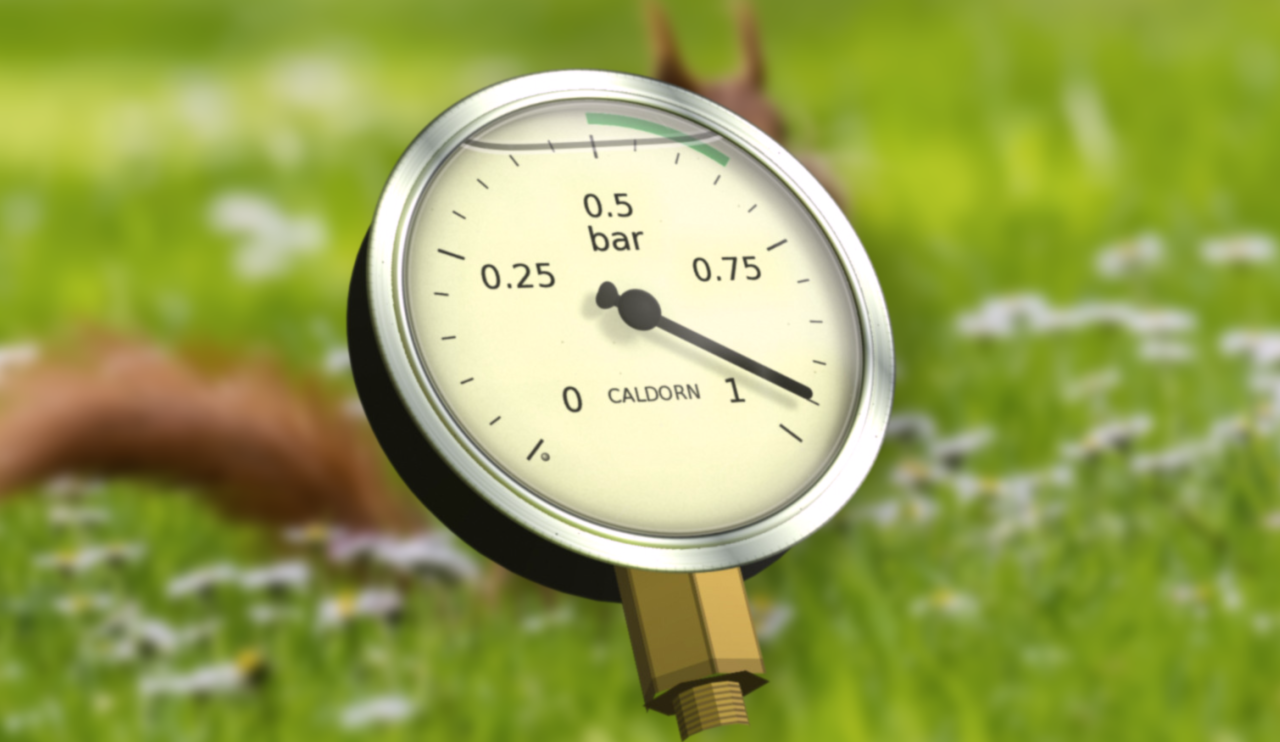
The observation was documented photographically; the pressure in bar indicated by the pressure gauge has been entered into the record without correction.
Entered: 0.95 bar
